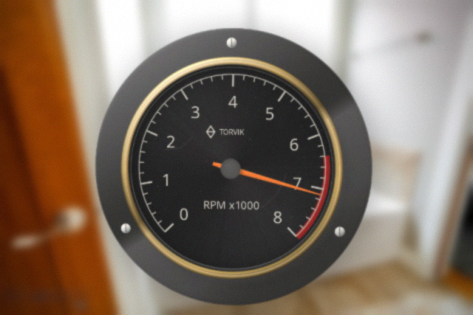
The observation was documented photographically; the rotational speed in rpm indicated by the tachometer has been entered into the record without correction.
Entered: 7100 rpm
